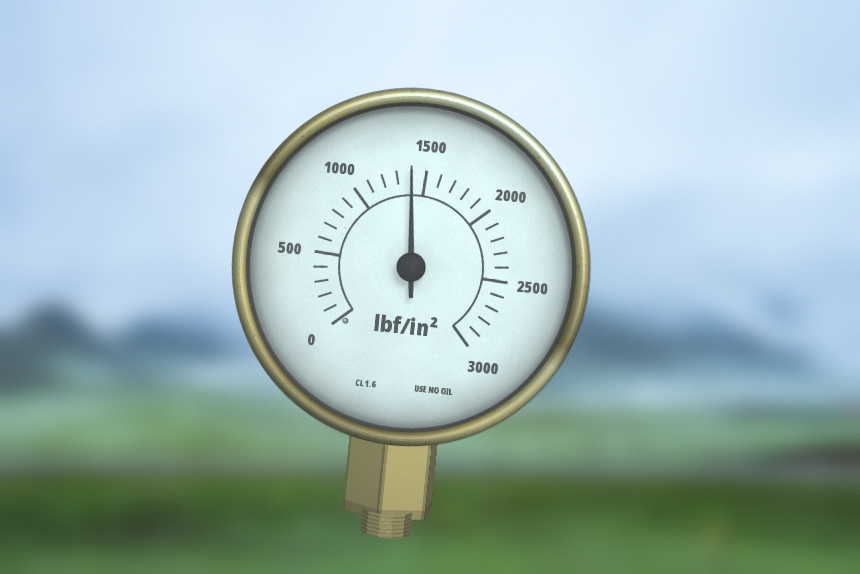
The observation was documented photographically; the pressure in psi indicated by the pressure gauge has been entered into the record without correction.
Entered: 1400 psi
